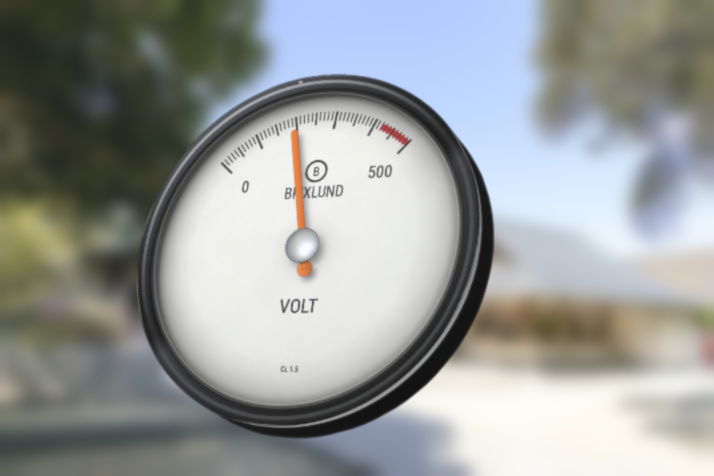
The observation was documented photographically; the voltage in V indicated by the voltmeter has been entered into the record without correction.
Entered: 200 V
